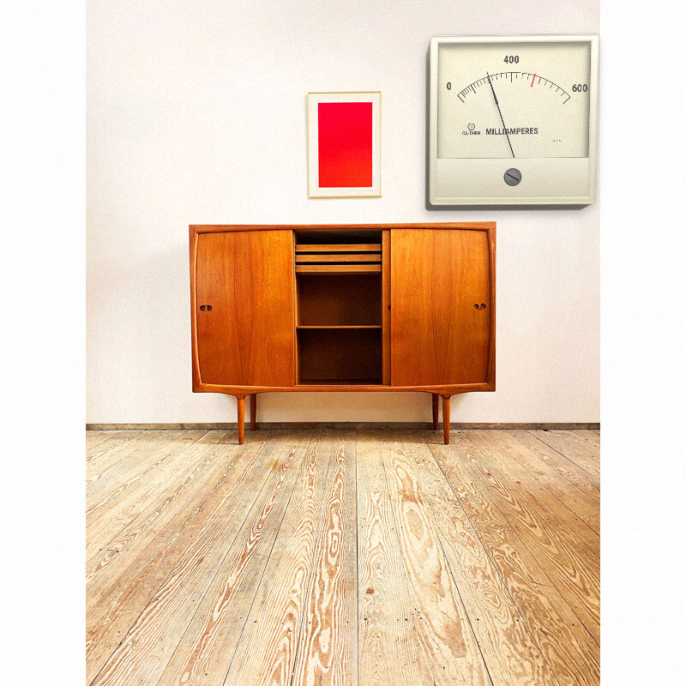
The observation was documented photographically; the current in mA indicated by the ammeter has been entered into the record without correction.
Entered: 300 mA
